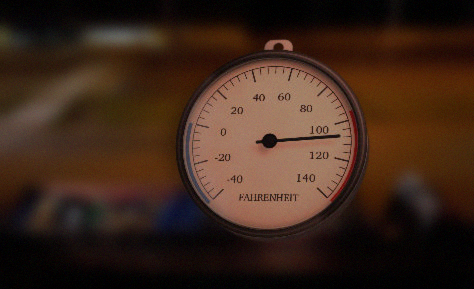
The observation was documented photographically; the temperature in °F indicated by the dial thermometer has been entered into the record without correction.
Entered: 108 °F
